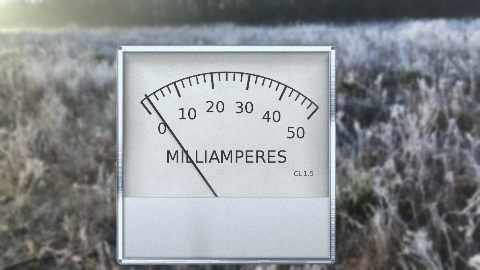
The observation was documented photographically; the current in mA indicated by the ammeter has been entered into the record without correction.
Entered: 2 mA
